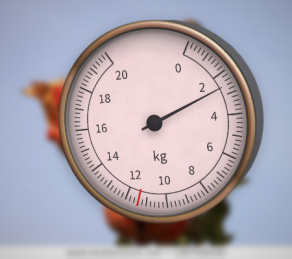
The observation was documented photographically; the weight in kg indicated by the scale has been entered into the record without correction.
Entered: 2.6 kg
